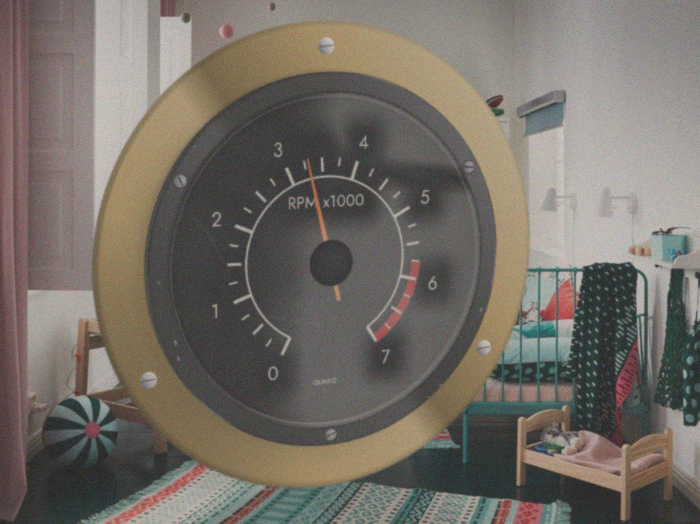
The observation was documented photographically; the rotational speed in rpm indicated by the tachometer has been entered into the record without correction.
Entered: 3250 rpm
